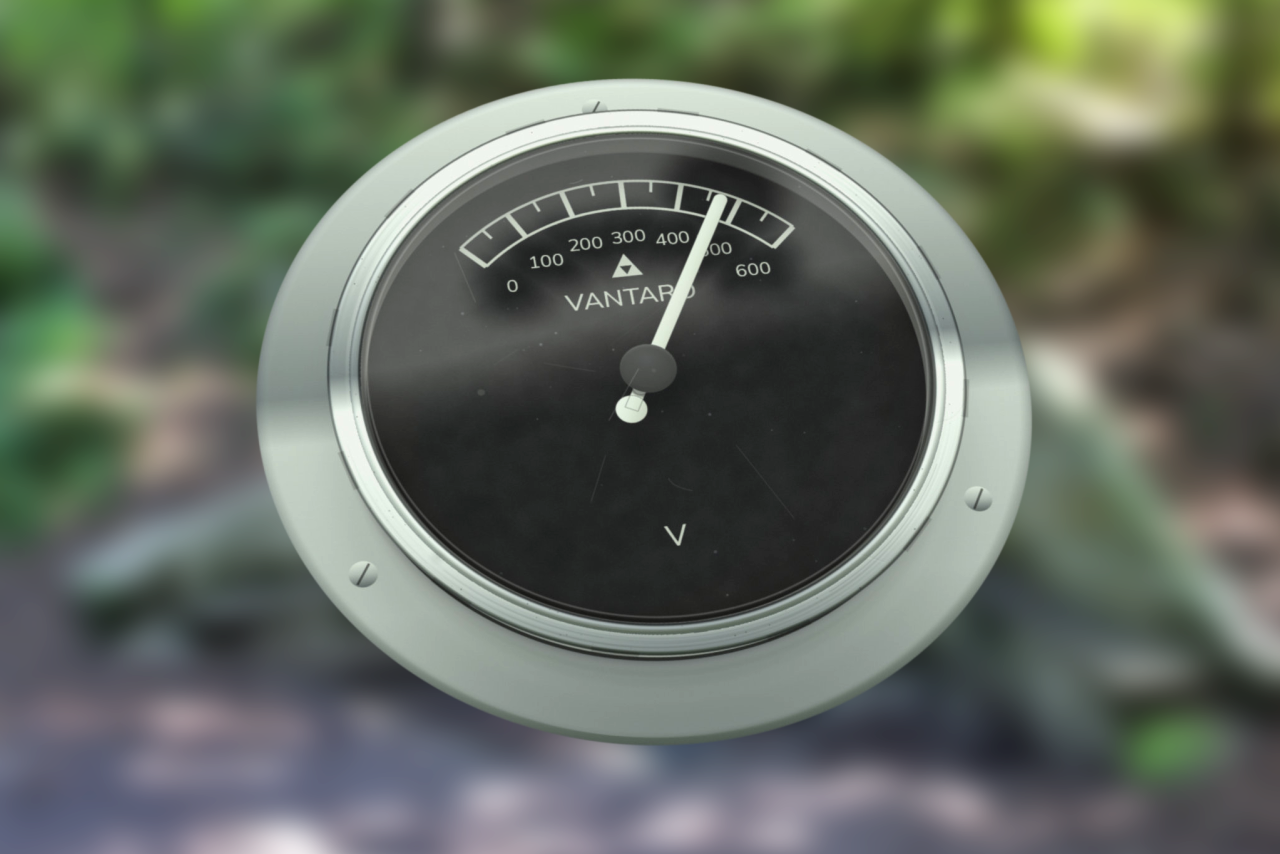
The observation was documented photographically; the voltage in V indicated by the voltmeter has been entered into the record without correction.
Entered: 475 V
